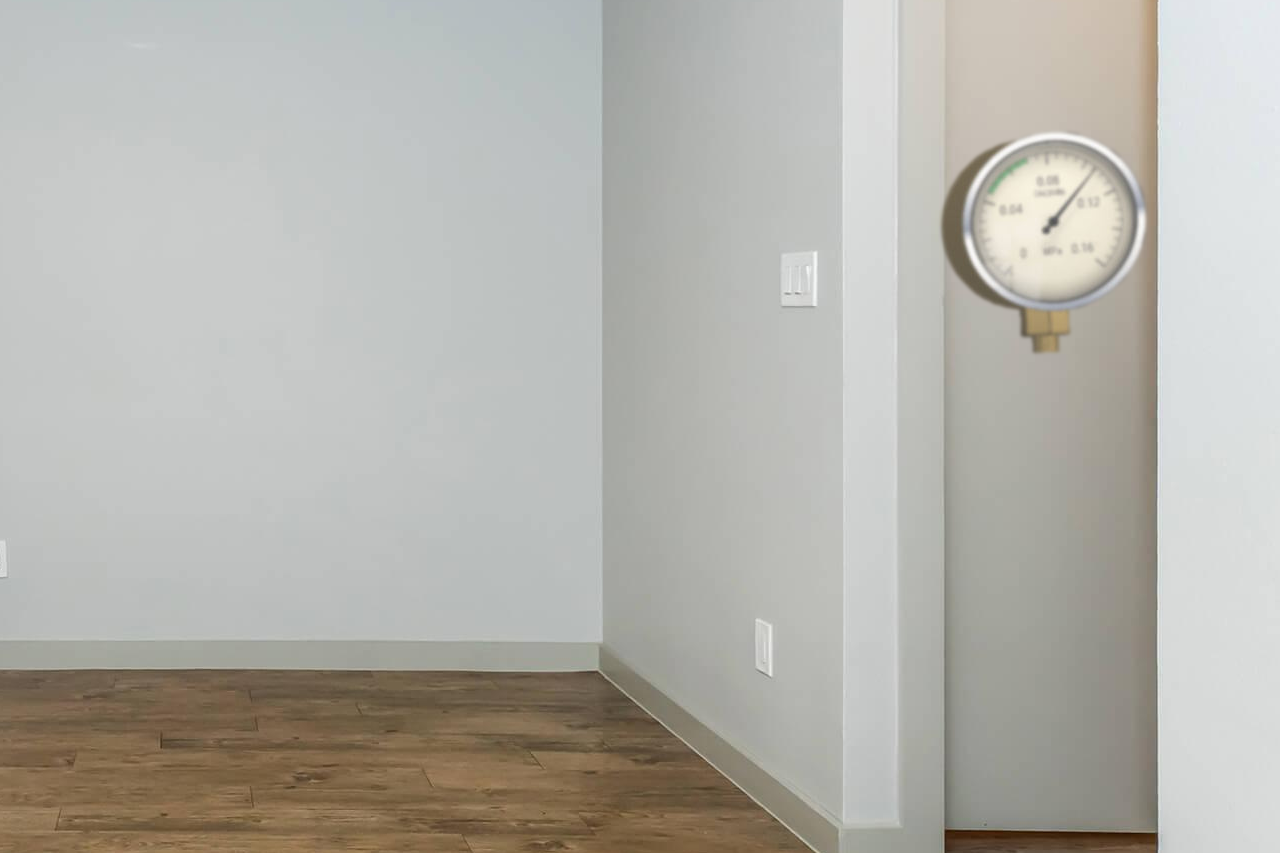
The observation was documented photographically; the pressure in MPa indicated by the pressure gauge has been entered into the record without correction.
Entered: 0.105 MPa
